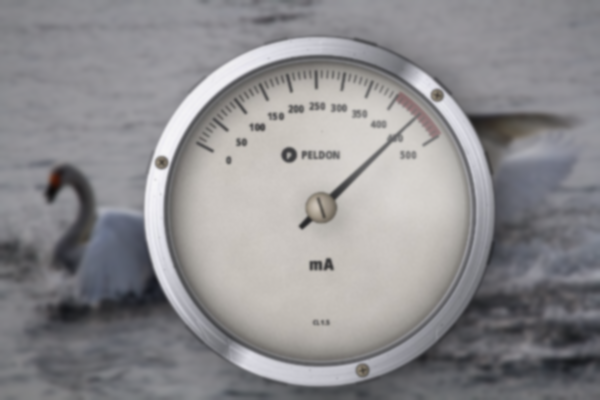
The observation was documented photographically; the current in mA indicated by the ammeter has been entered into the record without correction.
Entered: 450 mA
